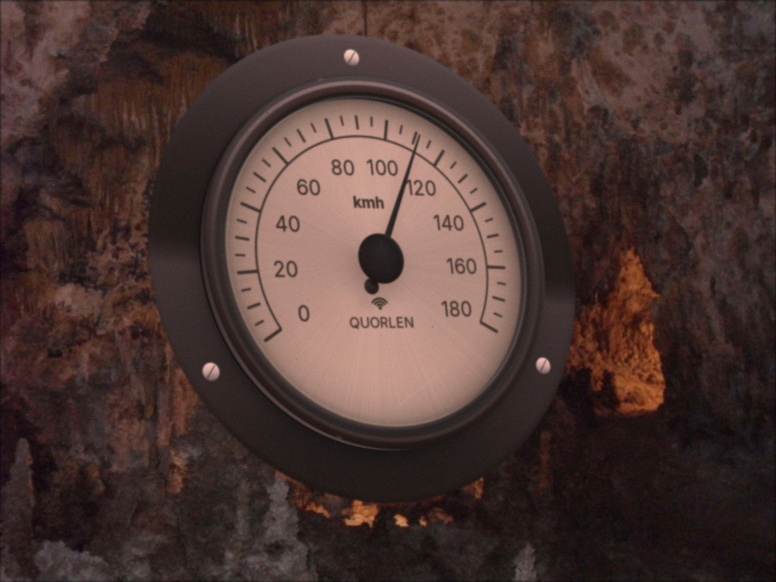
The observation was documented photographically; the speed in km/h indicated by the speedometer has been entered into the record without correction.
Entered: 110 km/h
